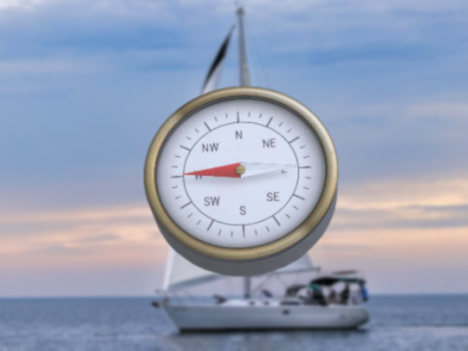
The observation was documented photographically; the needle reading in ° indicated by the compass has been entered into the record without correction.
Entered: 270 °
